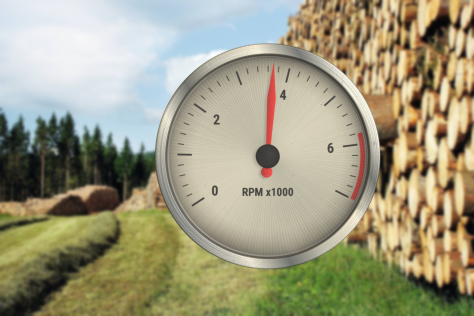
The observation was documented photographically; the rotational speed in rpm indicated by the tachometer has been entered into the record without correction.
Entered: 3700 rpm
